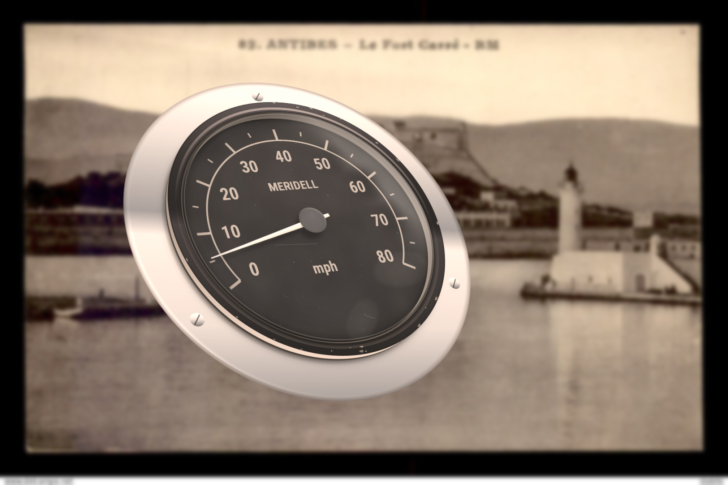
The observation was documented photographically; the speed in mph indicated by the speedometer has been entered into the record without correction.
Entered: 5 mph
